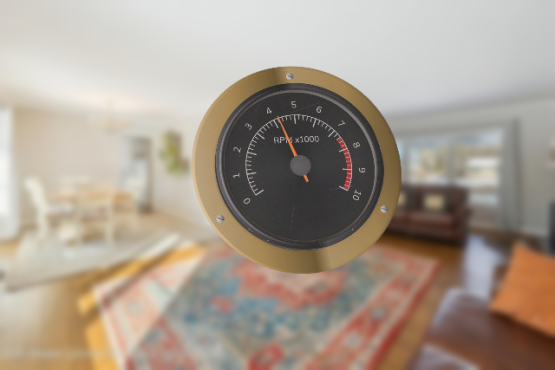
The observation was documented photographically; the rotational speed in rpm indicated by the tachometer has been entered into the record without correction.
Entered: 4200 rpm
